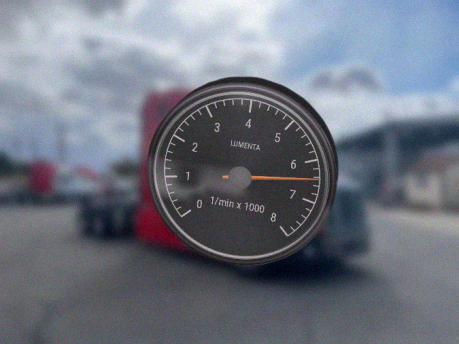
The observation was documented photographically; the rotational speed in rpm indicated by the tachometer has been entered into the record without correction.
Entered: 6400 rpm
